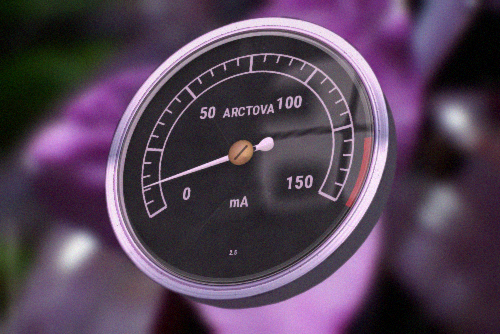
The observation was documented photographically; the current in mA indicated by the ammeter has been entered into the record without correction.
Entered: 10 mA
